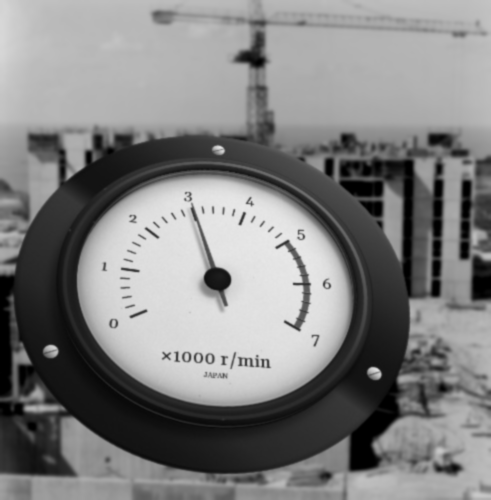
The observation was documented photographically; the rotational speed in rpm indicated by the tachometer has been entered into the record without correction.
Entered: 3000 rpm
